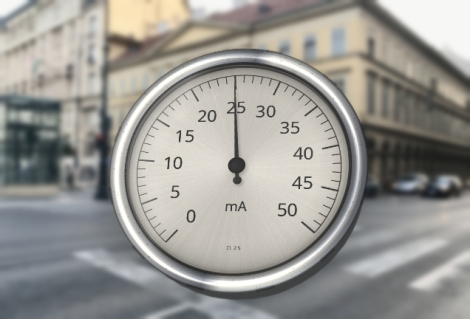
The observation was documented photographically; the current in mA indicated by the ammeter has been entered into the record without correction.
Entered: 25 mA
